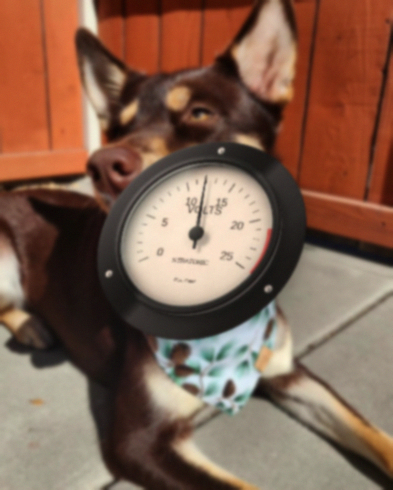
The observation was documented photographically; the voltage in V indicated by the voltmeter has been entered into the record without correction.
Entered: 12 V
